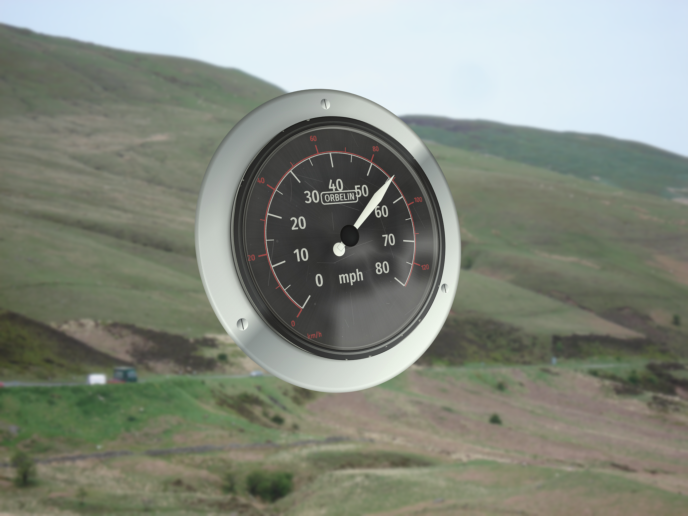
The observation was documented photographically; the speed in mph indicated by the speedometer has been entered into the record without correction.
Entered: 55 mph
